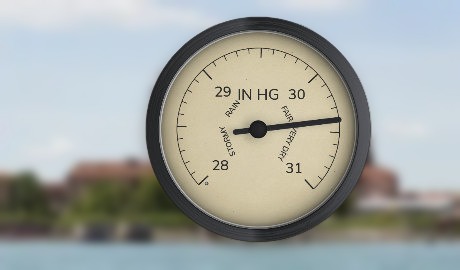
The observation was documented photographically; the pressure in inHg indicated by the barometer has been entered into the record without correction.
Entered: 30.4 inHg
